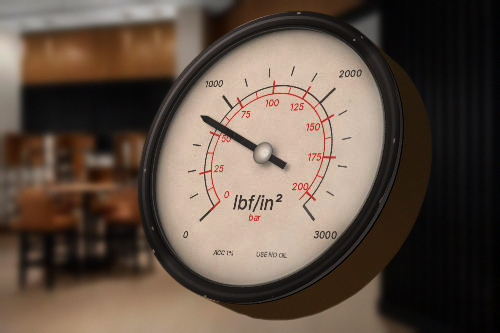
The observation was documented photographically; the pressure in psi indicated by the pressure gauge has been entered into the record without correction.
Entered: 800 psi
